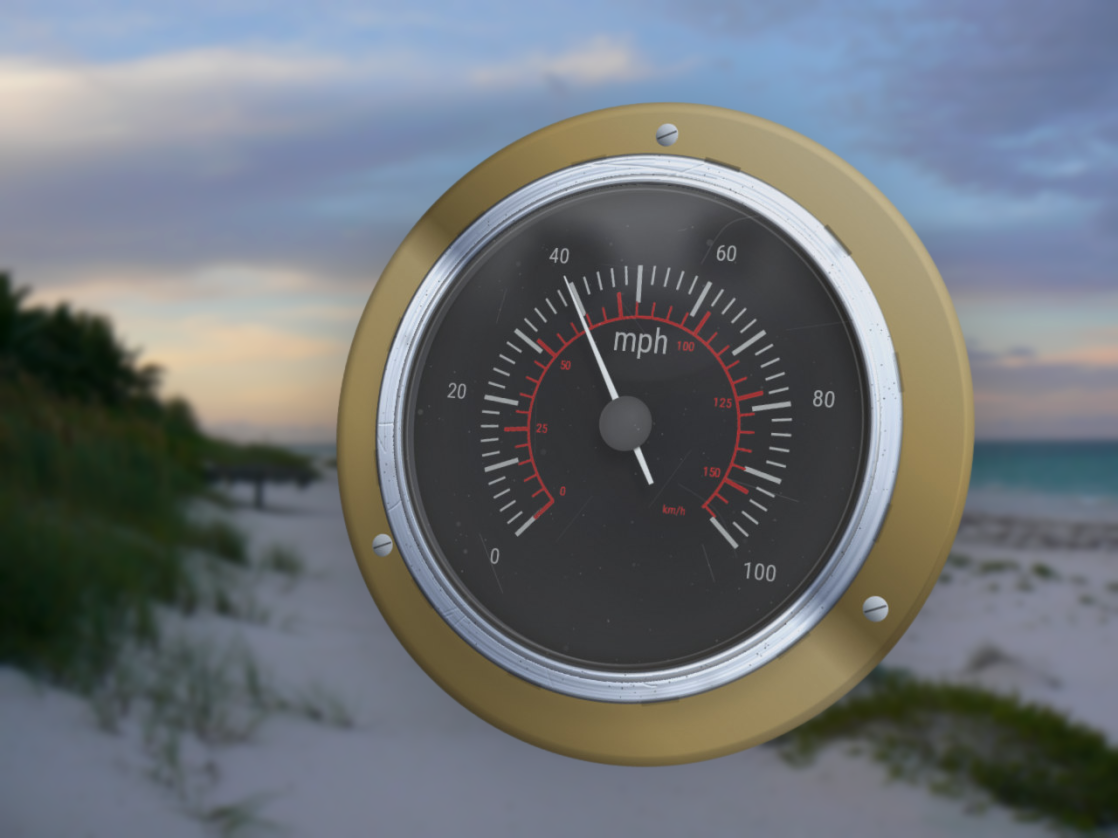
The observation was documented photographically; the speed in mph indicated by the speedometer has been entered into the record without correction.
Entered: 40 mph
